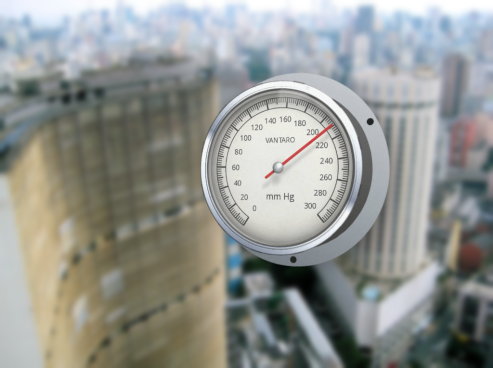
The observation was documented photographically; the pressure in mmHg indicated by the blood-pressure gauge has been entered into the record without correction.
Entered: 210 mmHg
